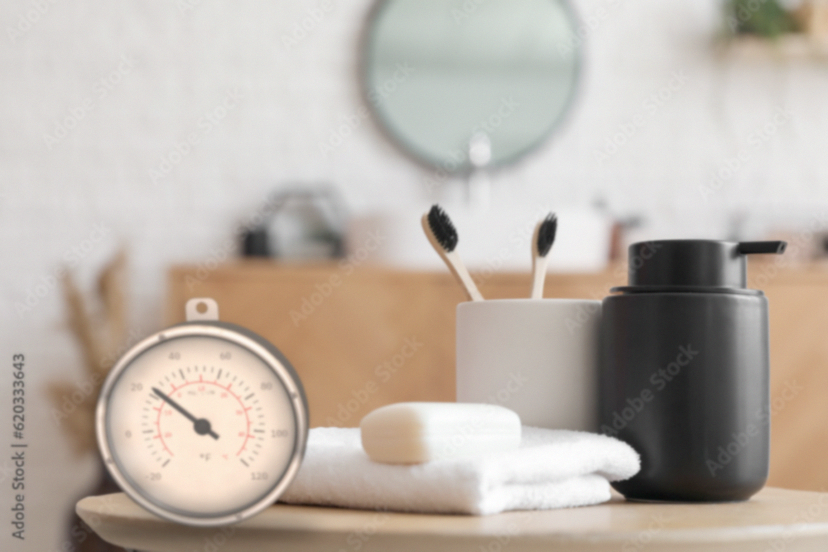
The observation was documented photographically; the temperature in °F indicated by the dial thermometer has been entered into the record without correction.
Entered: 24 °F
